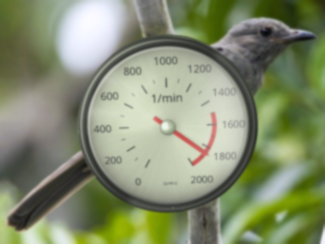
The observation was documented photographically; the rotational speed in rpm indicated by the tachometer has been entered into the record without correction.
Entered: 1850 rpm
